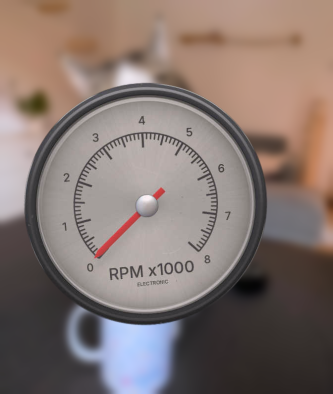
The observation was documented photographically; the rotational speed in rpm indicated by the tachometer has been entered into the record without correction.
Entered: 100 rpm
